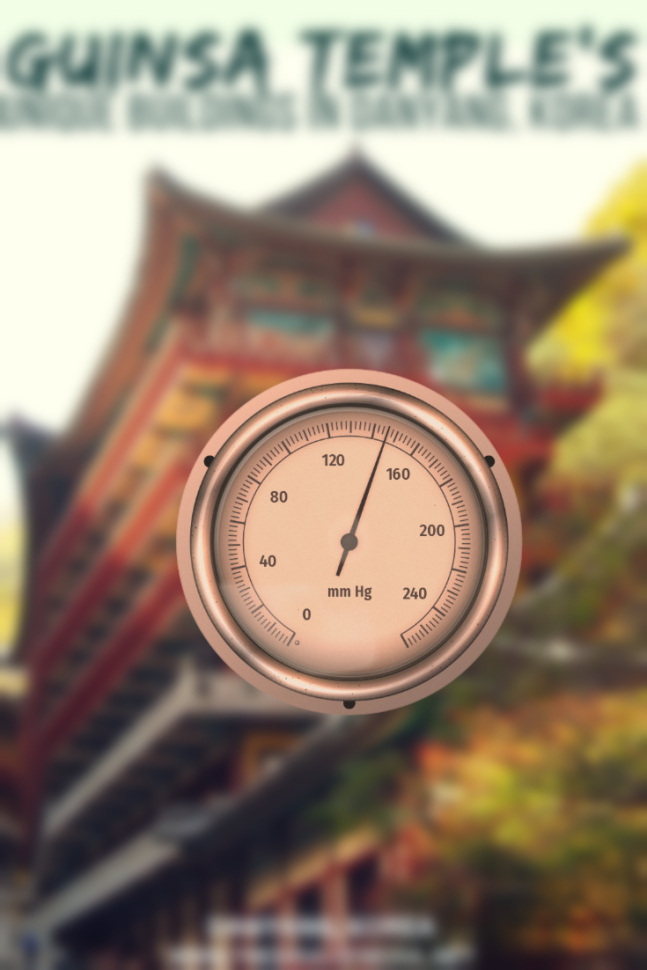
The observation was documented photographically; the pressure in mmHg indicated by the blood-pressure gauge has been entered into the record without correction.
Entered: 146 mmHg
